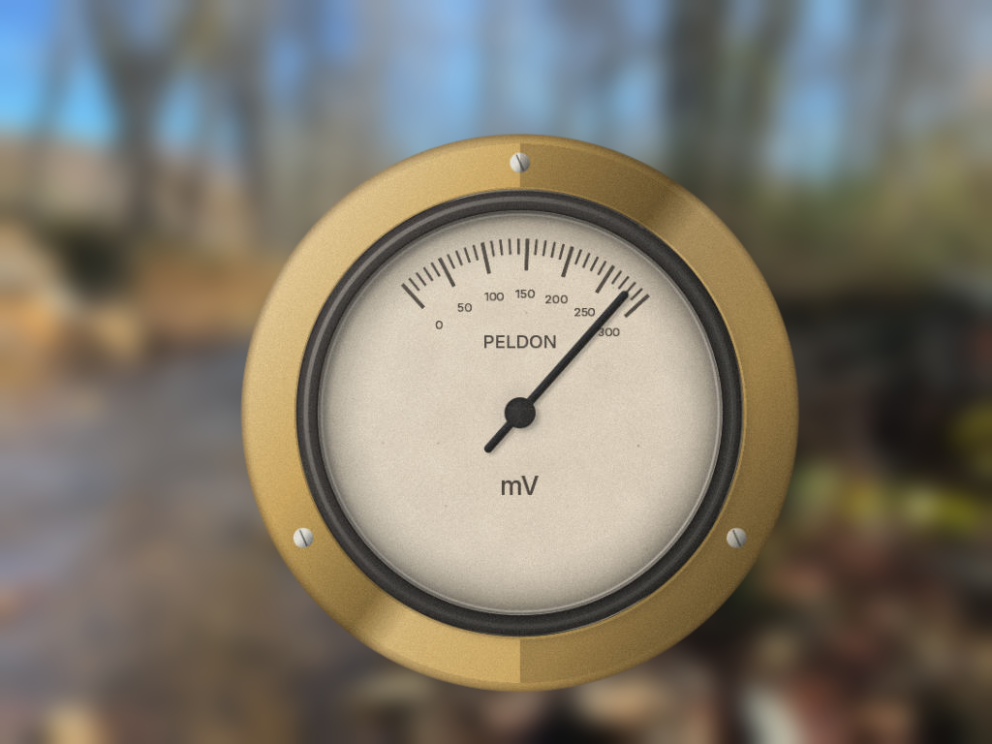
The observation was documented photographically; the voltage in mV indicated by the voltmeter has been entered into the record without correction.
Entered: 280 mV
